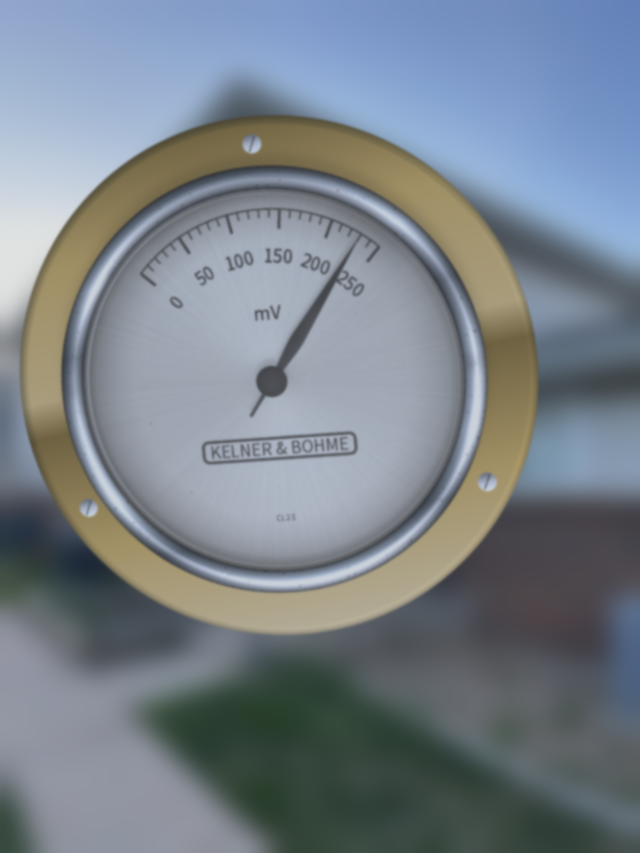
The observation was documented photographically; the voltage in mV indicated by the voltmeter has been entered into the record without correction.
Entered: 230 mV
